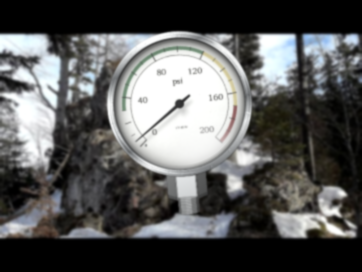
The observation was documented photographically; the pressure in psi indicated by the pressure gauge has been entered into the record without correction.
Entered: 5 psi
